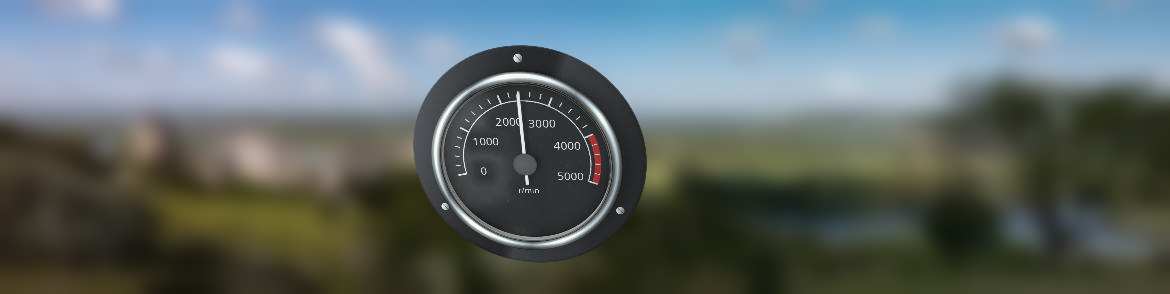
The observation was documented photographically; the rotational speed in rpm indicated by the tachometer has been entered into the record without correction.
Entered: 2400 rpm
